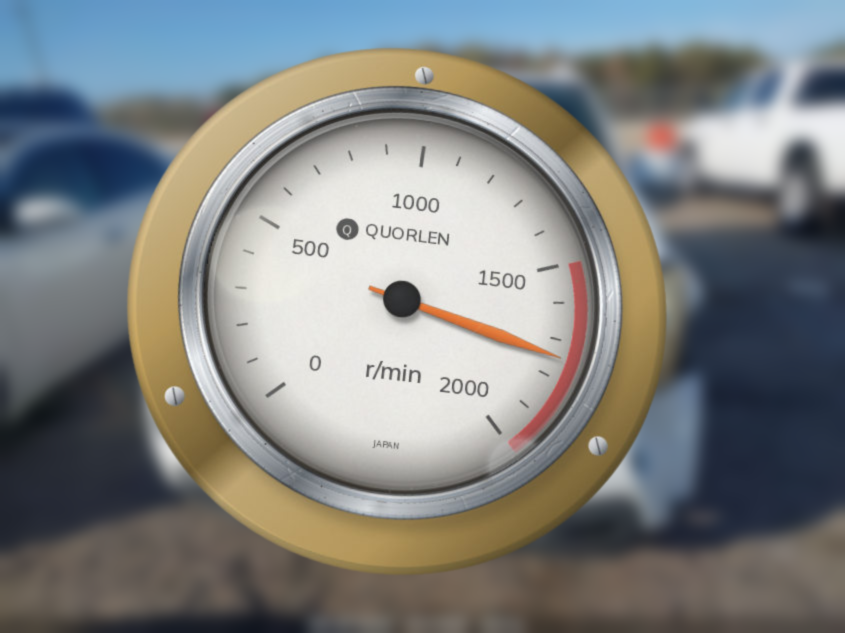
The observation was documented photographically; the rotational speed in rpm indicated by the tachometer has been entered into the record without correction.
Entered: 1750 rpm
